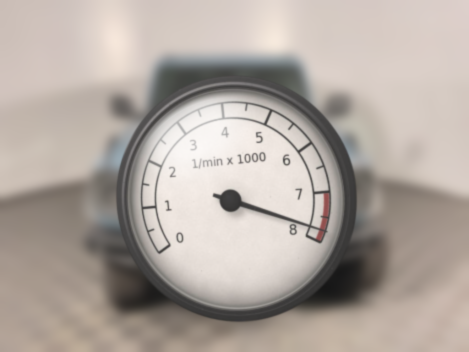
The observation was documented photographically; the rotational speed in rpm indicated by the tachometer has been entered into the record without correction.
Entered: 7750 rpm
